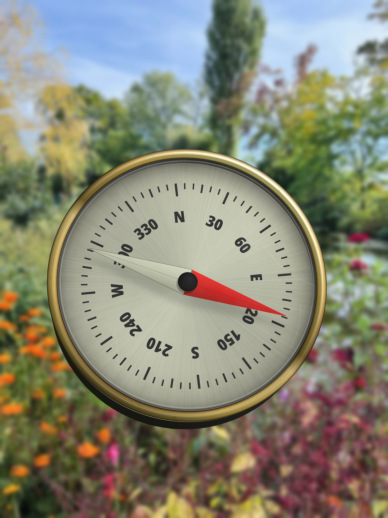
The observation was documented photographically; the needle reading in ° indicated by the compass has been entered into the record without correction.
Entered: 115 °
